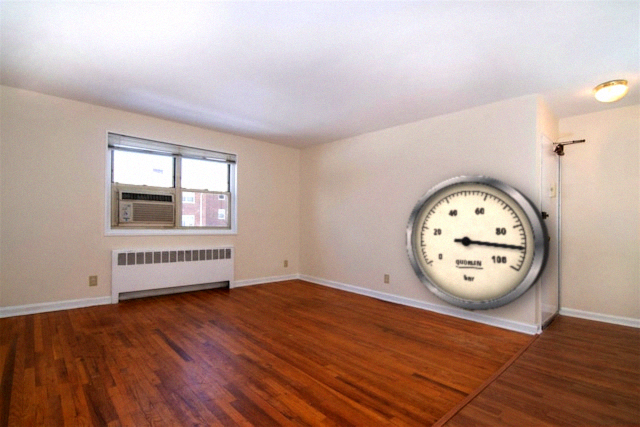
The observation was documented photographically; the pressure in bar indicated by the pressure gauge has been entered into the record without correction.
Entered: 90 bar
